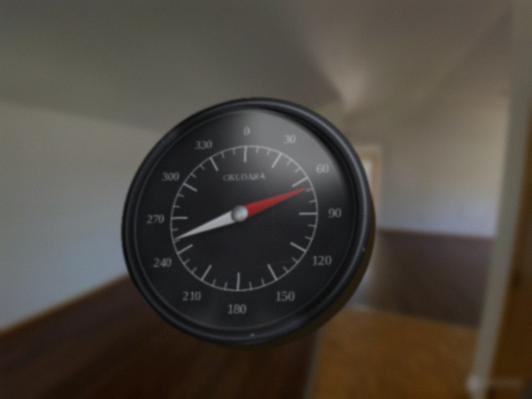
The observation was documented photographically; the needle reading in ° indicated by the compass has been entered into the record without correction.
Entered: 70 °
